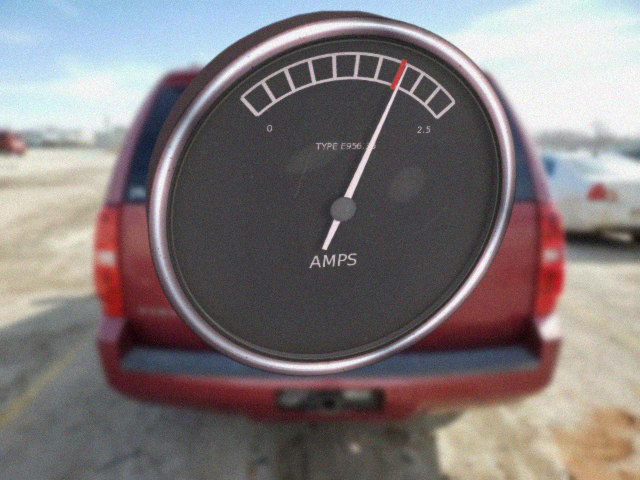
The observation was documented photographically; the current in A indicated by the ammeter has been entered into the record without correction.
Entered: 1.75 A
